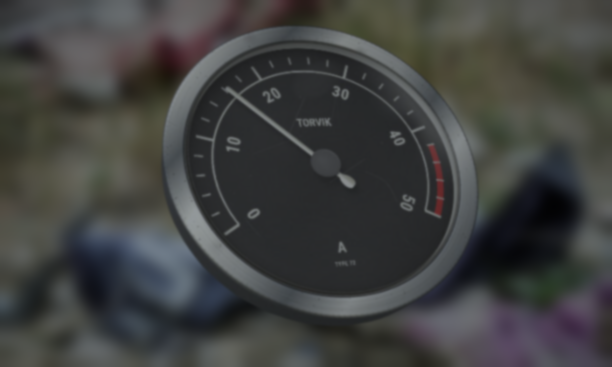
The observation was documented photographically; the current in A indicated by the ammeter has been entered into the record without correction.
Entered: 16 A
